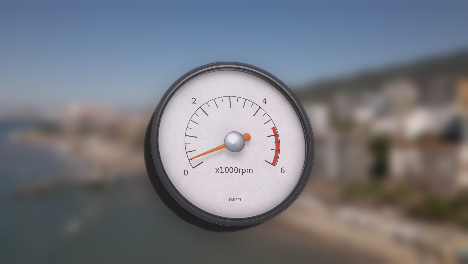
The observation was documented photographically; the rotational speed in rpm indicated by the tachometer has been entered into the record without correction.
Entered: 250 rpm
